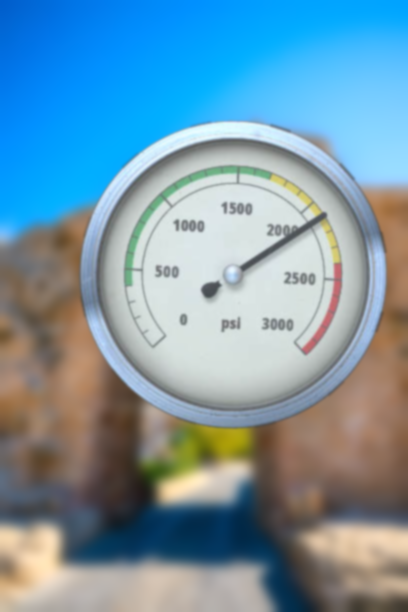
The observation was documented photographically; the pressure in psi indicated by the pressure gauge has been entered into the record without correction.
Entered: 2100 psi
